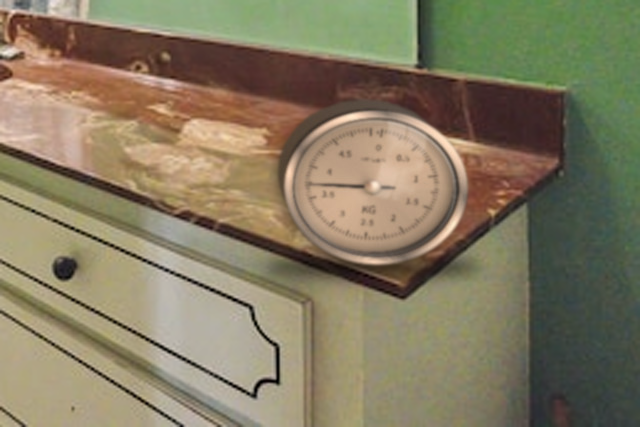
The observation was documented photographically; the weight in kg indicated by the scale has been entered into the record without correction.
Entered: 3.75 kg
